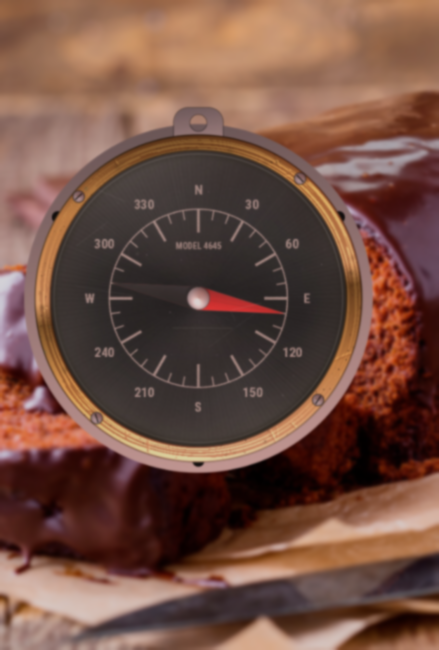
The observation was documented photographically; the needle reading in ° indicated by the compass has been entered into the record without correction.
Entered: 100 °
